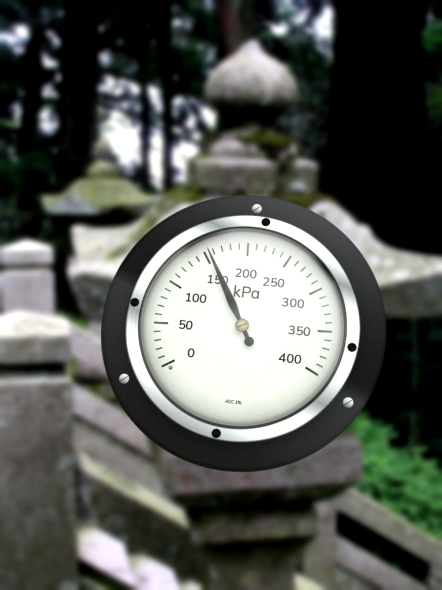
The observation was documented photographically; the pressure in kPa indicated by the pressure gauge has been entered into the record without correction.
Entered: 155 kPa
